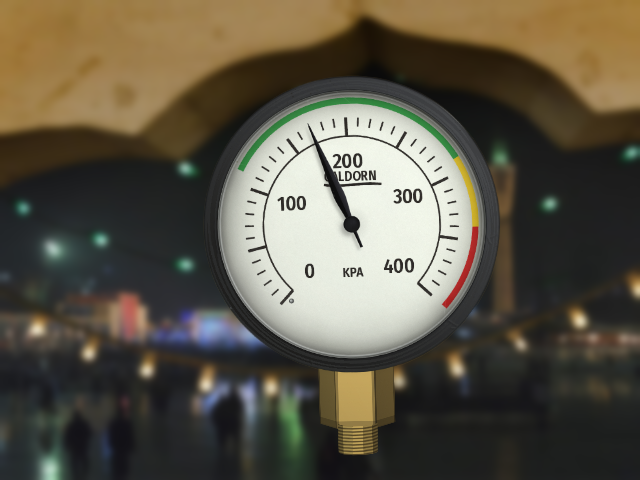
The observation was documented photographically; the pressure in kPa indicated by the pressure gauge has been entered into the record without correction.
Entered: 170 kPa
